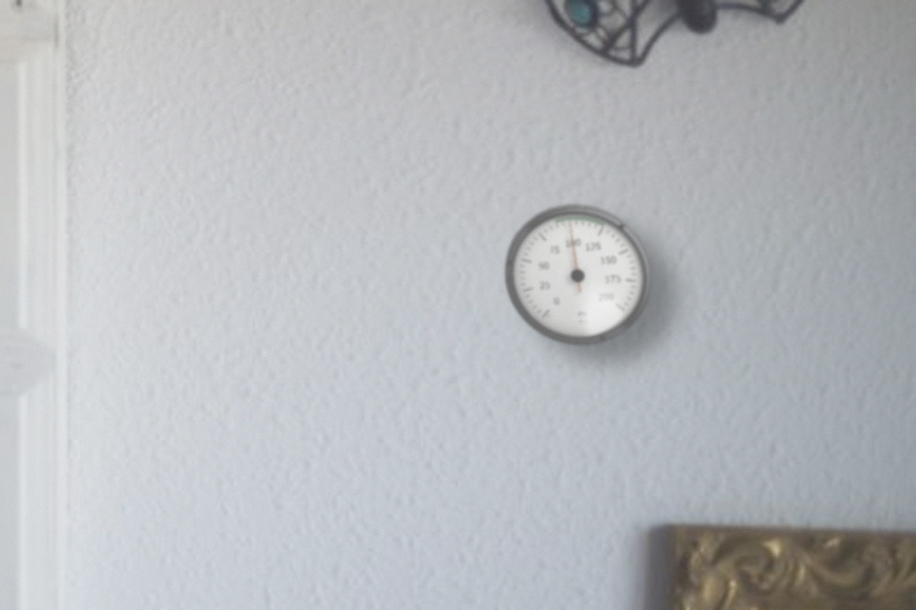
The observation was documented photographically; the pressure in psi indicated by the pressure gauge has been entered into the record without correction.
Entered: 100 psi
